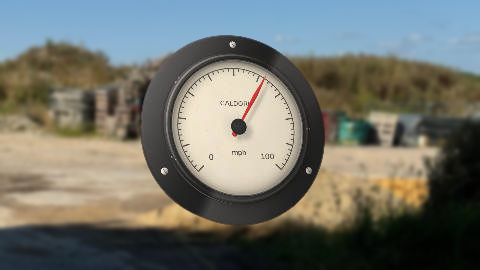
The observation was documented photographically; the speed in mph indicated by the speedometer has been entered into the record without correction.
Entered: 62 mph
